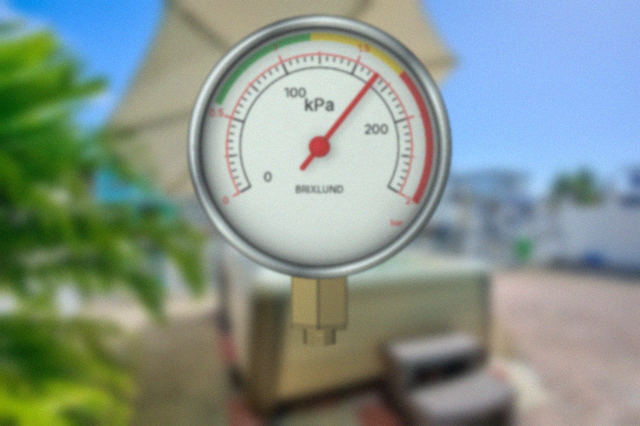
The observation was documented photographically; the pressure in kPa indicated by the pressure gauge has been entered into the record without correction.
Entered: 165 kPa
